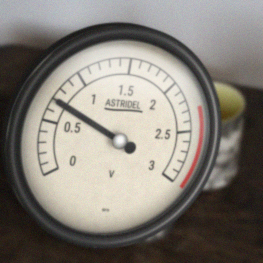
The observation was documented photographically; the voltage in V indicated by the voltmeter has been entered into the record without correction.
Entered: 0.7 V
